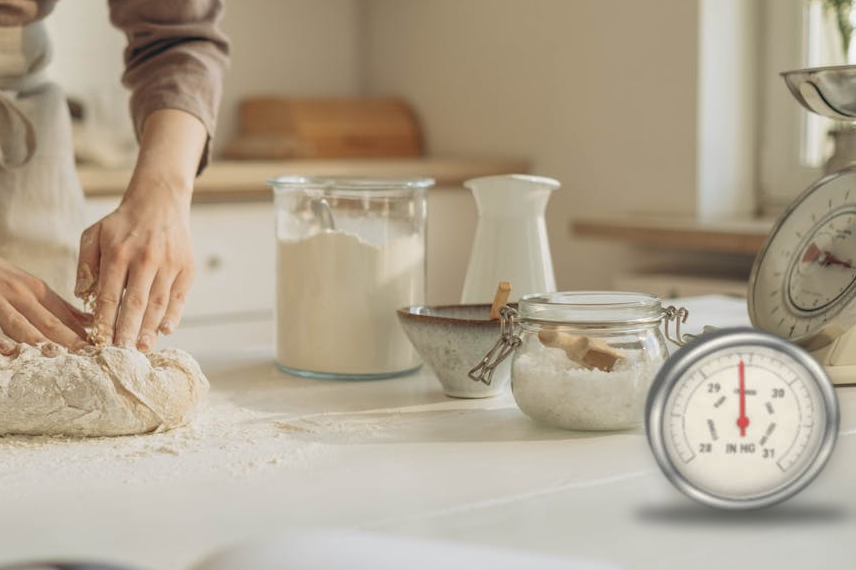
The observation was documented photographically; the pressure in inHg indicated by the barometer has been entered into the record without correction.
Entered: 29.4 inHg
